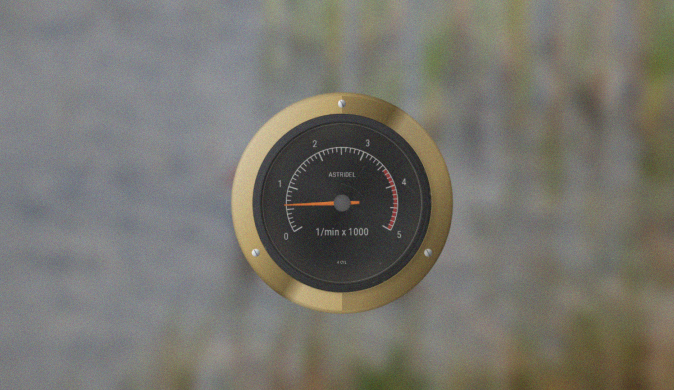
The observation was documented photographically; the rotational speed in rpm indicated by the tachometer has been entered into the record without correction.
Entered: 600 rpm
